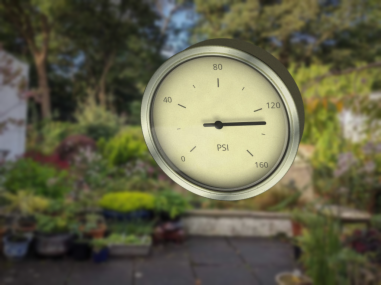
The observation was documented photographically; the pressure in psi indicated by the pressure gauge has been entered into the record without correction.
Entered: 130 psi
